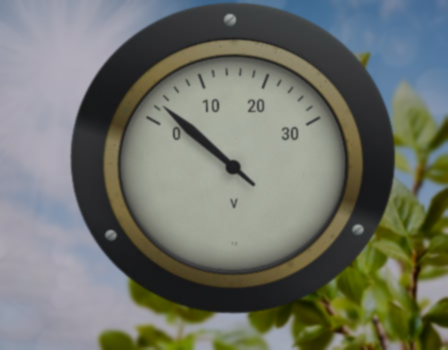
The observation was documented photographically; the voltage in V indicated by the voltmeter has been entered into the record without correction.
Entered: 3 V
